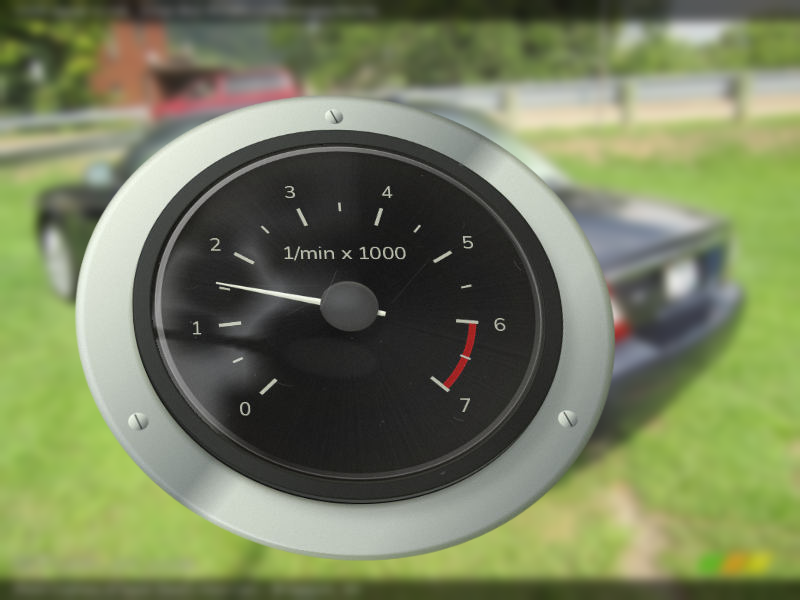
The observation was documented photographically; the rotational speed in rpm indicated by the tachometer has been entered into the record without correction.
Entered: 1500 rpm
